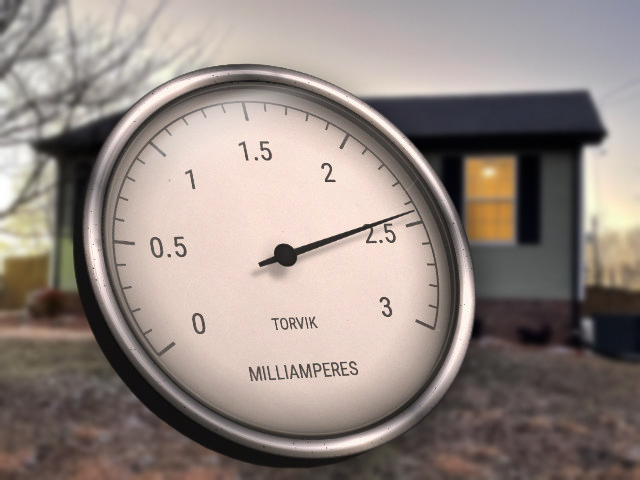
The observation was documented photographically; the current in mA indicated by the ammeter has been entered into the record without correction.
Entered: 2.45 mA
